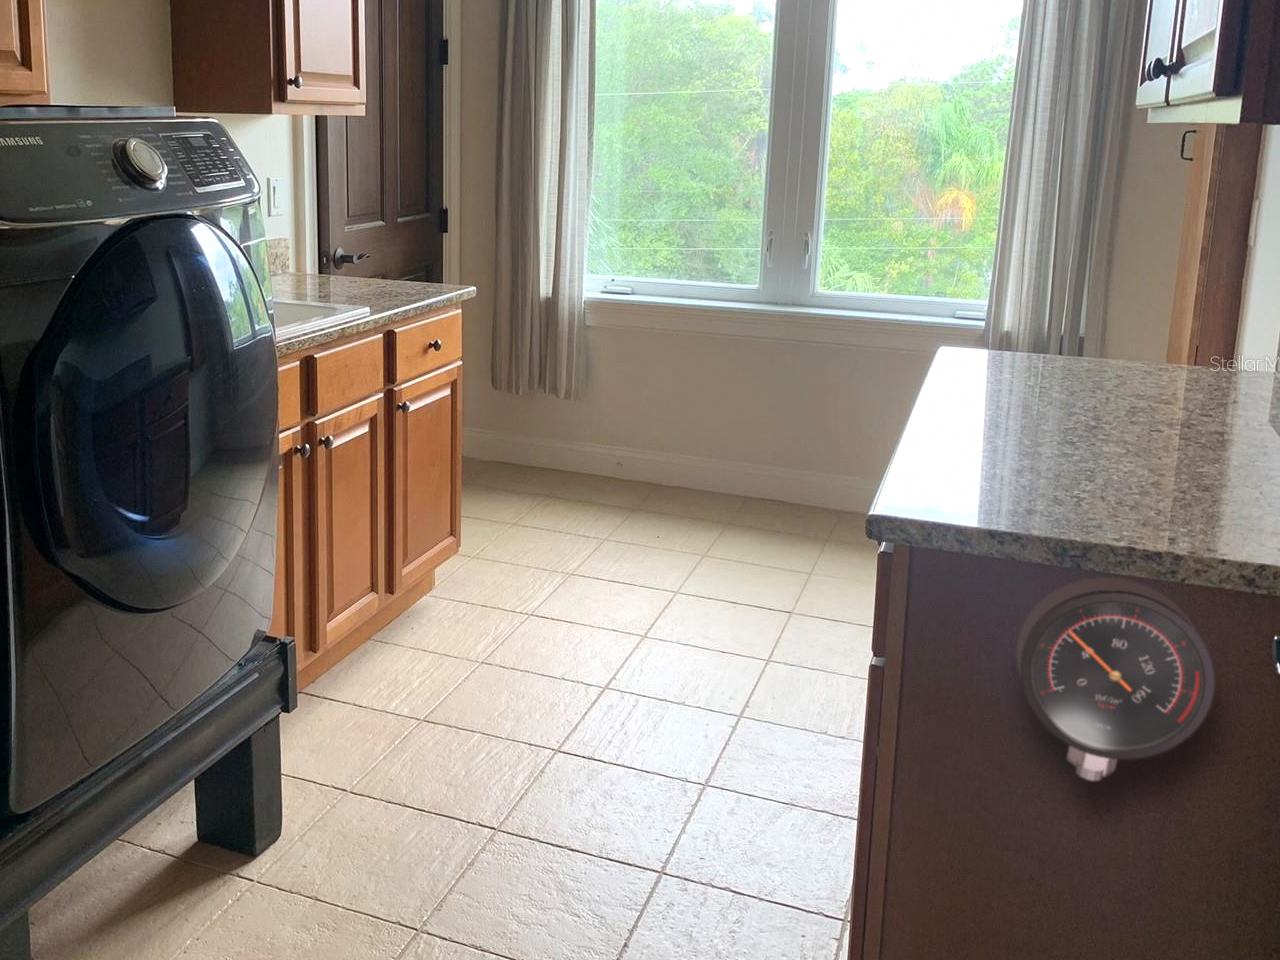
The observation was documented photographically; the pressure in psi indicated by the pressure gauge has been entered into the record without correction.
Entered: 45 psi
